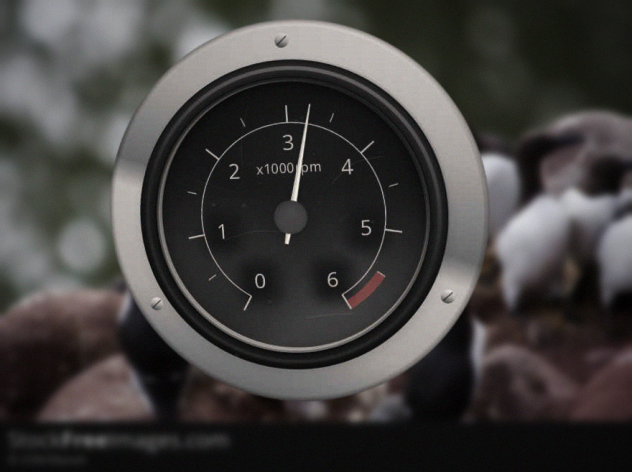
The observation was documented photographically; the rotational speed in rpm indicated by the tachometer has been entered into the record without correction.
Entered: 3250 rpm
